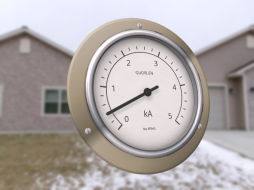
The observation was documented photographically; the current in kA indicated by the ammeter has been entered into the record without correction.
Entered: 0.4 kA
